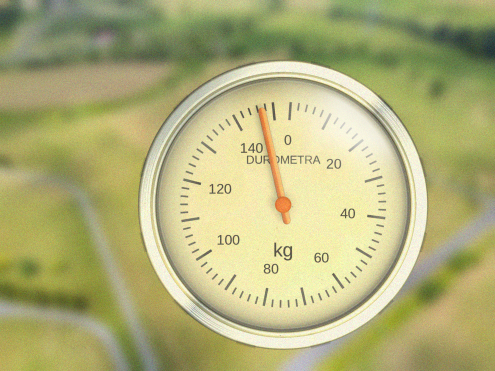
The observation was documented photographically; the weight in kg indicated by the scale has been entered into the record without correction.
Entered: 147 kg
